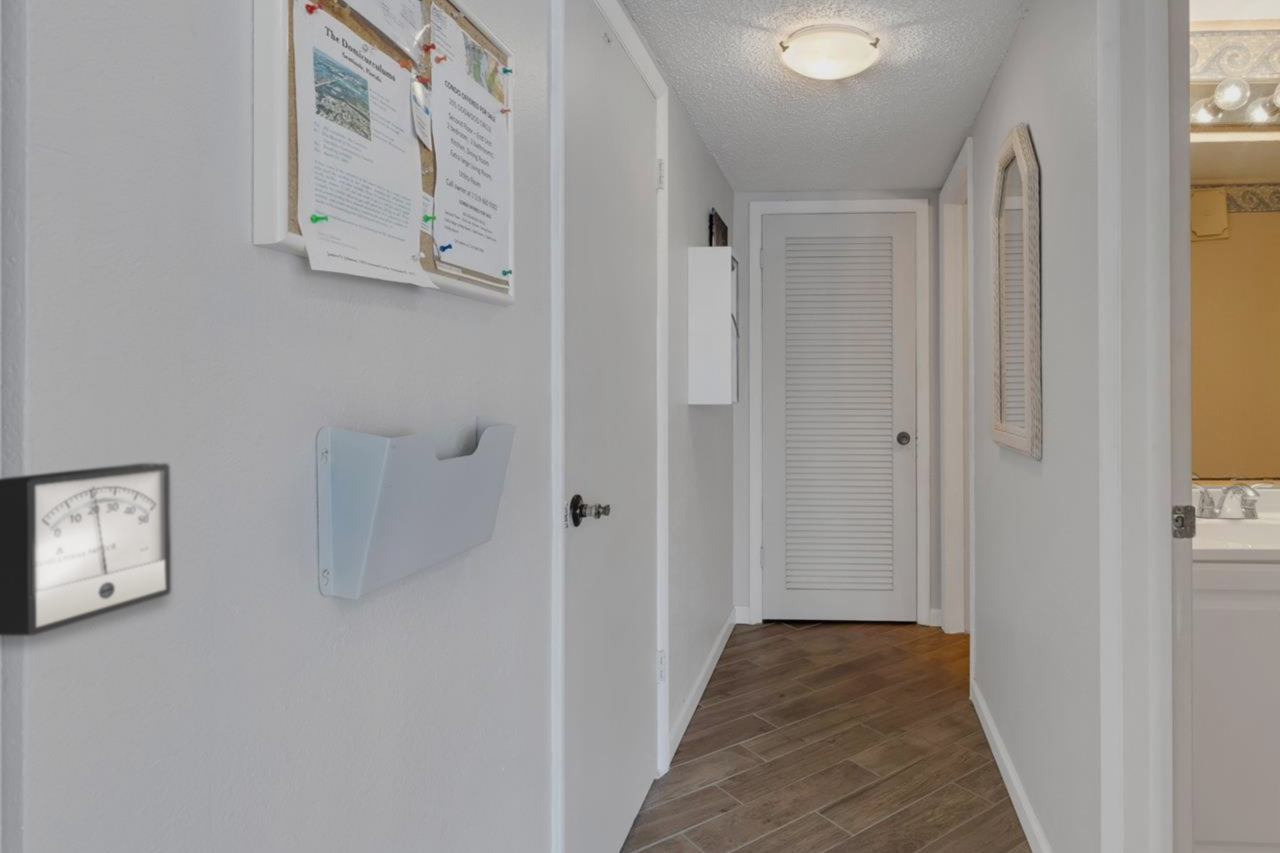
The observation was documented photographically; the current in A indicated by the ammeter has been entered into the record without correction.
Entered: 20 A
